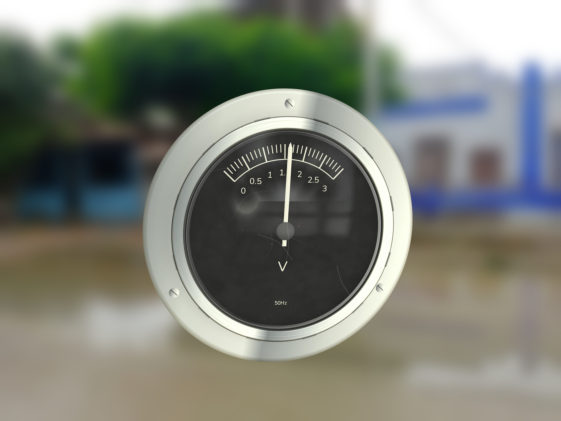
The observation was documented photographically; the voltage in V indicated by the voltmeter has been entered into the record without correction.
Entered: 1.6 V
